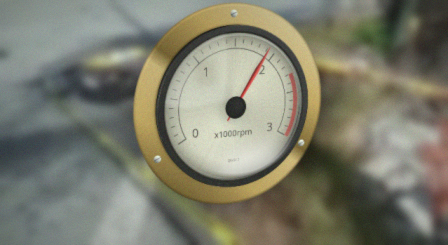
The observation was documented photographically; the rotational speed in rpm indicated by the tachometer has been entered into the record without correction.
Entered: 1900 rpm
